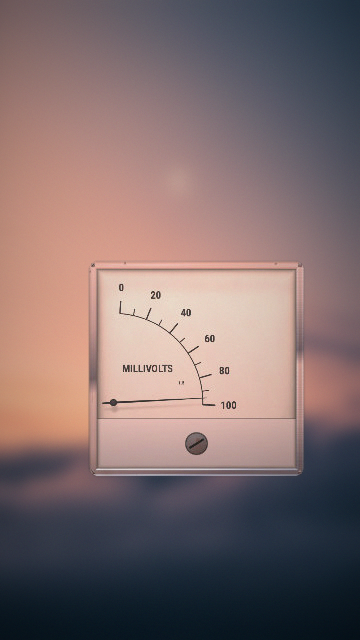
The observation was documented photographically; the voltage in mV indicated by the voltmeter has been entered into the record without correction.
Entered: 95 mV
